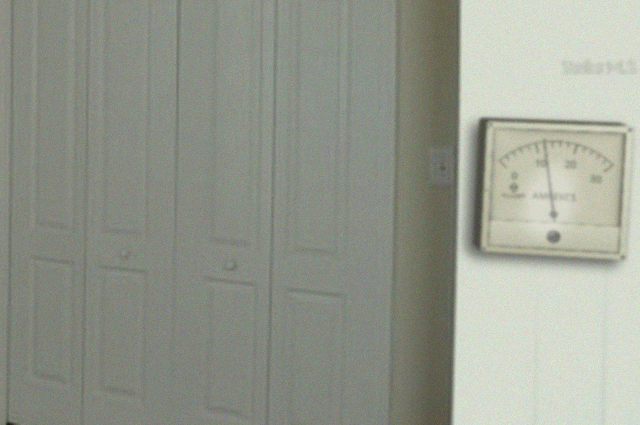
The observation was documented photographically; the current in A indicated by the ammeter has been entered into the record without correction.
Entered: 12 A
